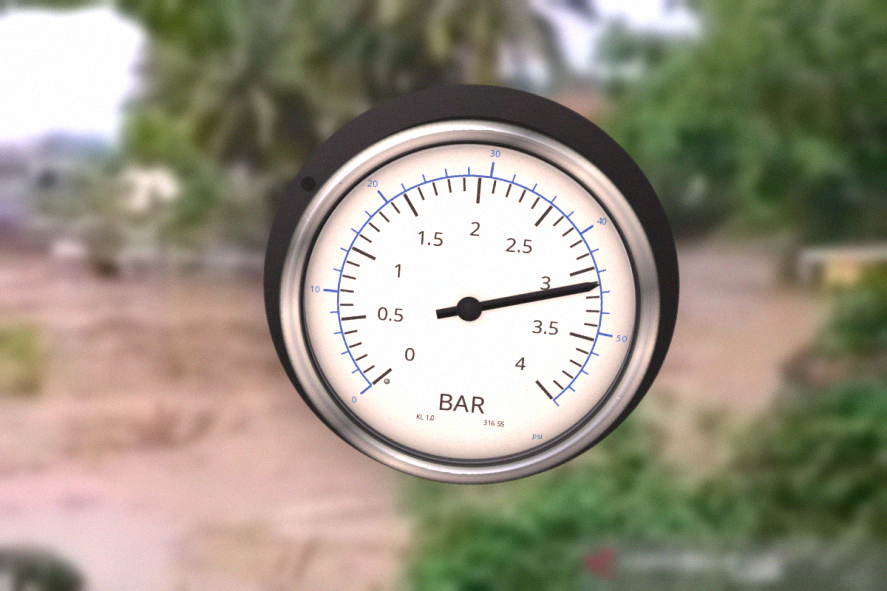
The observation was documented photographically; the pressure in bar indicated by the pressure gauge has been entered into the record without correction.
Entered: 3.1 bar
